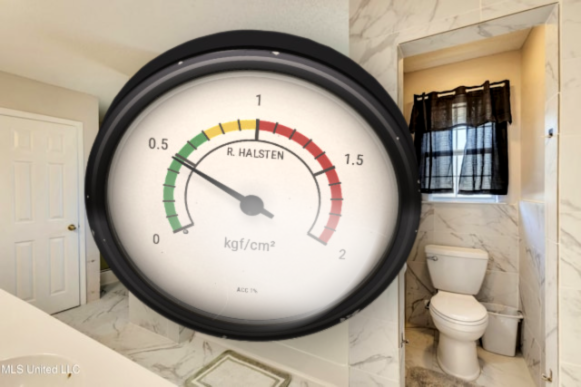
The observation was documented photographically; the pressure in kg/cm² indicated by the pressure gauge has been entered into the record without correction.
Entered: 0.5 kg/cm²
